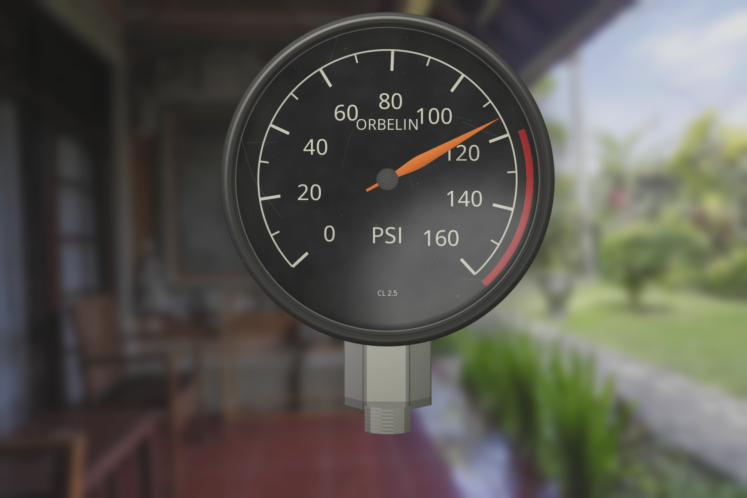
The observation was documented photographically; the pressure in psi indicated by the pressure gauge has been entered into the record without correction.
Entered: 115 psi
